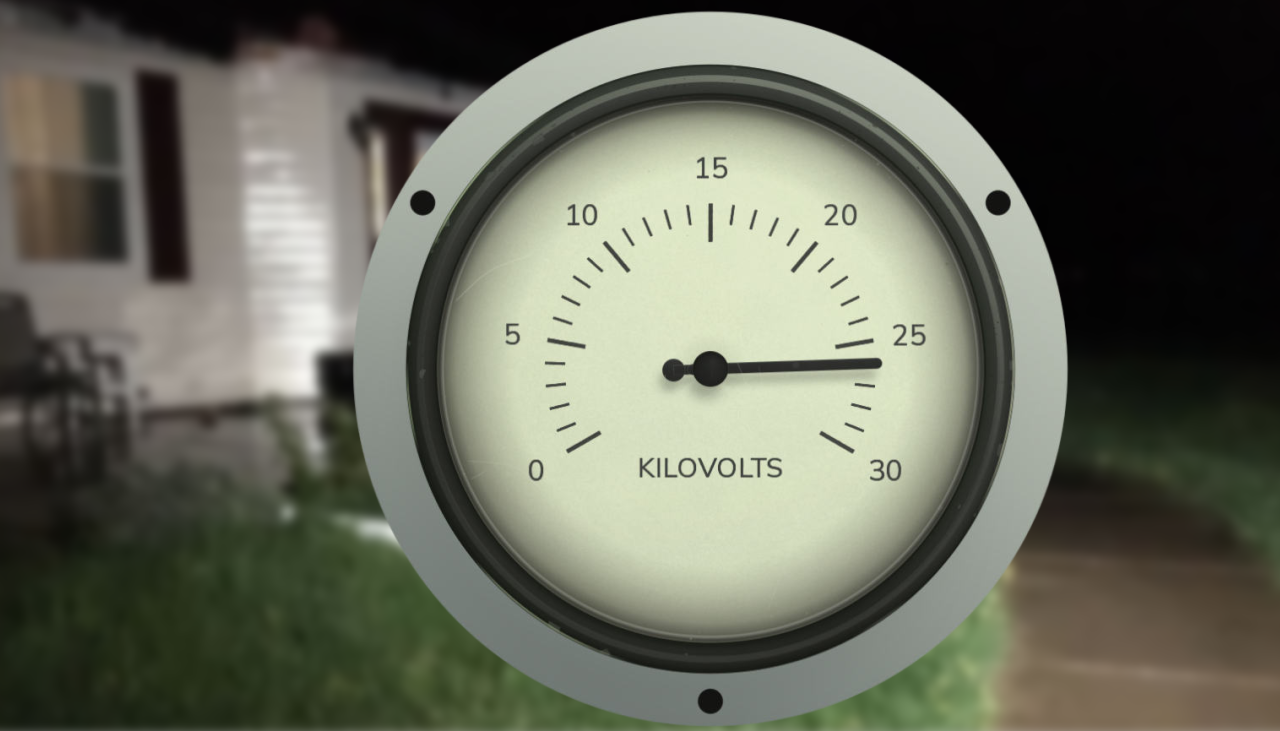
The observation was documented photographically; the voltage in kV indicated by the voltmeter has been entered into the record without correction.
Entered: 26 kV
